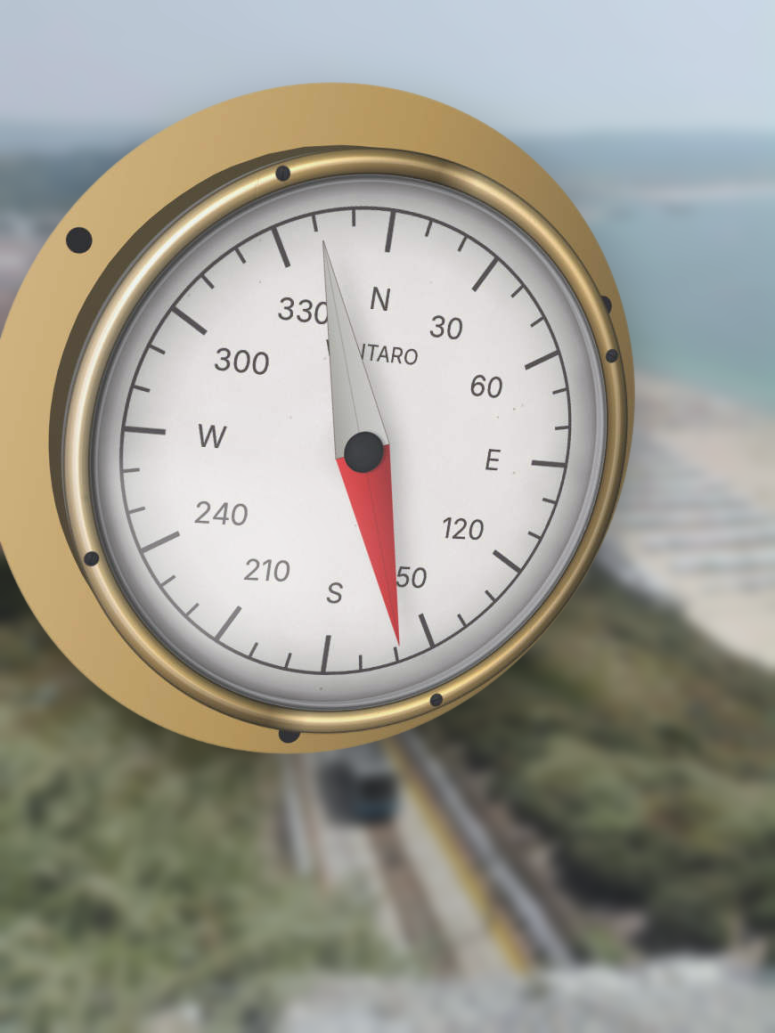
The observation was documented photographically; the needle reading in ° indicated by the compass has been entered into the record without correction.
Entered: 160 °
